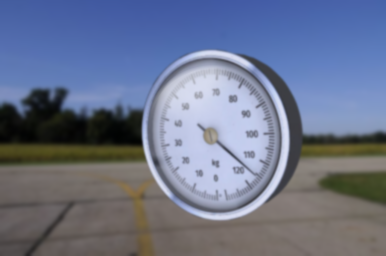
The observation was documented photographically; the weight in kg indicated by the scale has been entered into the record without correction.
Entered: 115 kg
